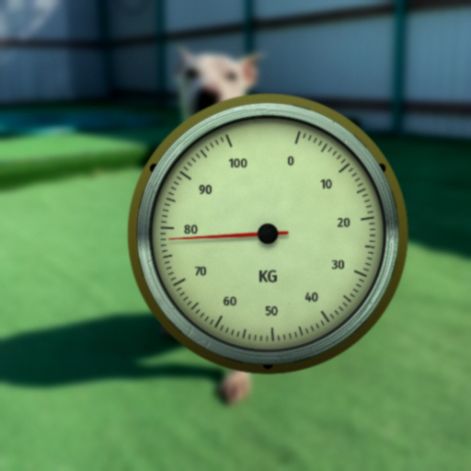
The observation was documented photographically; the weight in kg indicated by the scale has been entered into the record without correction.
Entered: 78 kg
